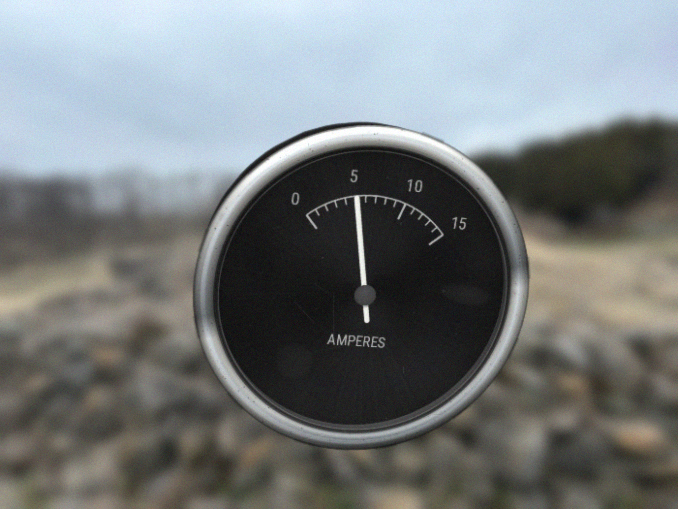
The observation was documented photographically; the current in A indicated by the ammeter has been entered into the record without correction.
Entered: 5 A
